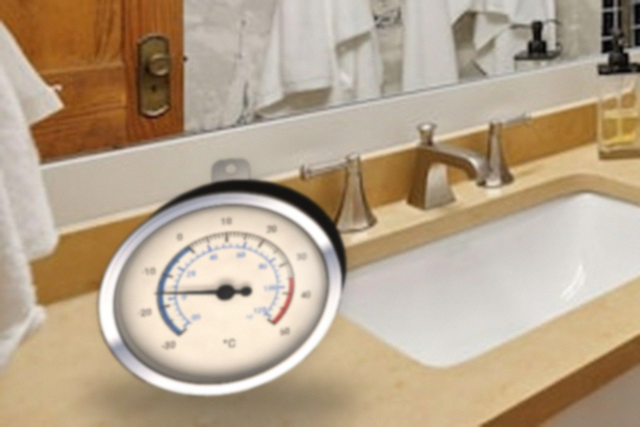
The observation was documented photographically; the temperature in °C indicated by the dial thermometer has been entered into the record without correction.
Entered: -15 °C
